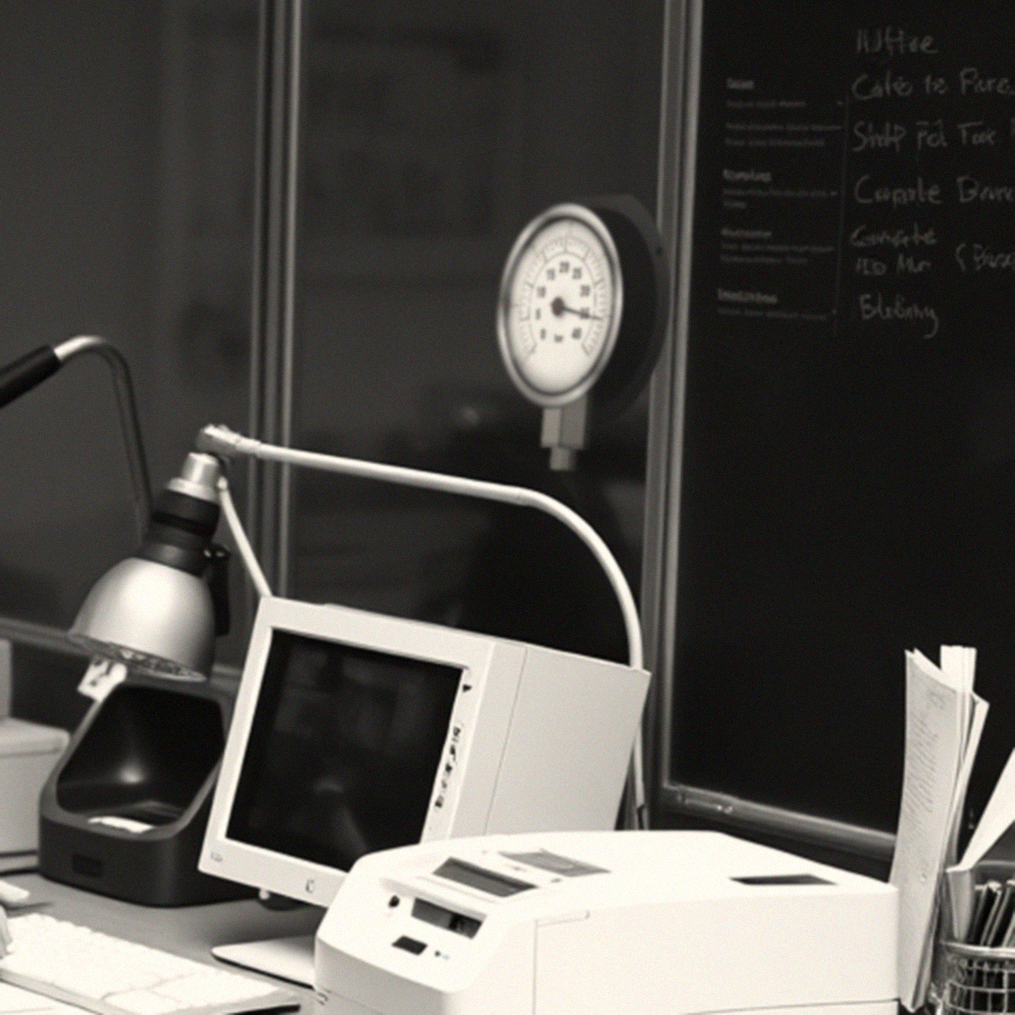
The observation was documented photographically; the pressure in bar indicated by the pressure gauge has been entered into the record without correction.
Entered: 35 bar
